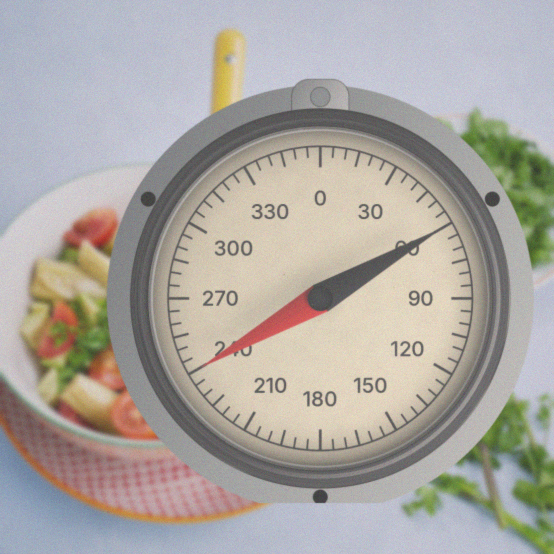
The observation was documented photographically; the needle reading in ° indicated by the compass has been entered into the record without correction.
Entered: 240 °
